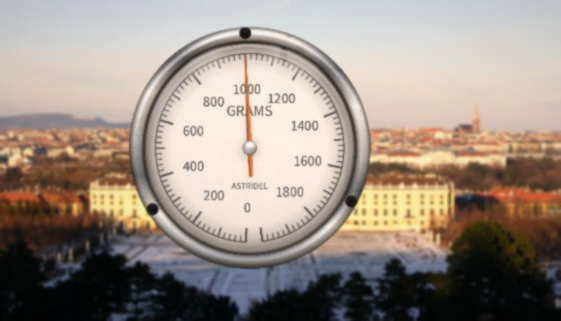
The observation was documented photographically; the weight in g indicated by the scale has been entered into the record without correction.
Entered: 1000 g
